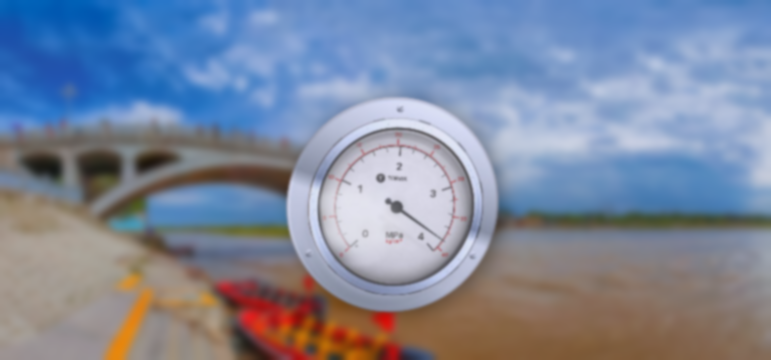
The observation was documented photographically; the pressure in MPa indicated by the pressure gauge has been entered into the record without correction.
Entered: 3.8 MPa
